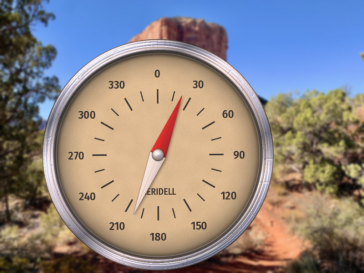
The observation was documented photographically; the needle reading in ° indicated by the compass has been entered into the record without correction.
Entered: 22.5 °
